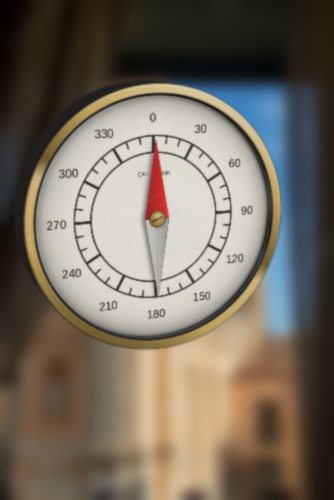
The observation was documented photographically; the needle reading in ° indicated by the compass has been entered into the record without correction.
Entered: 0 °
